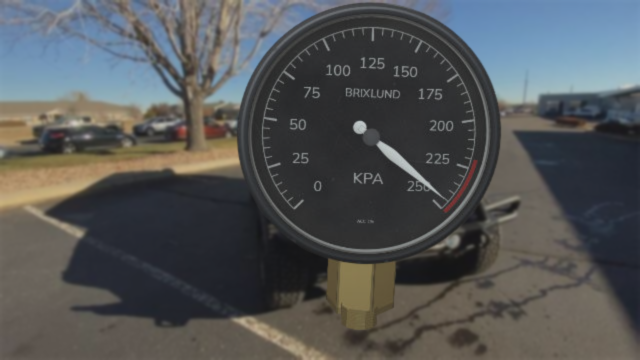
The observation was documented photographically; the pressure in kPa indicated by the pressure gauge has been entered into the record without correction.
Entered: 245 kPa
